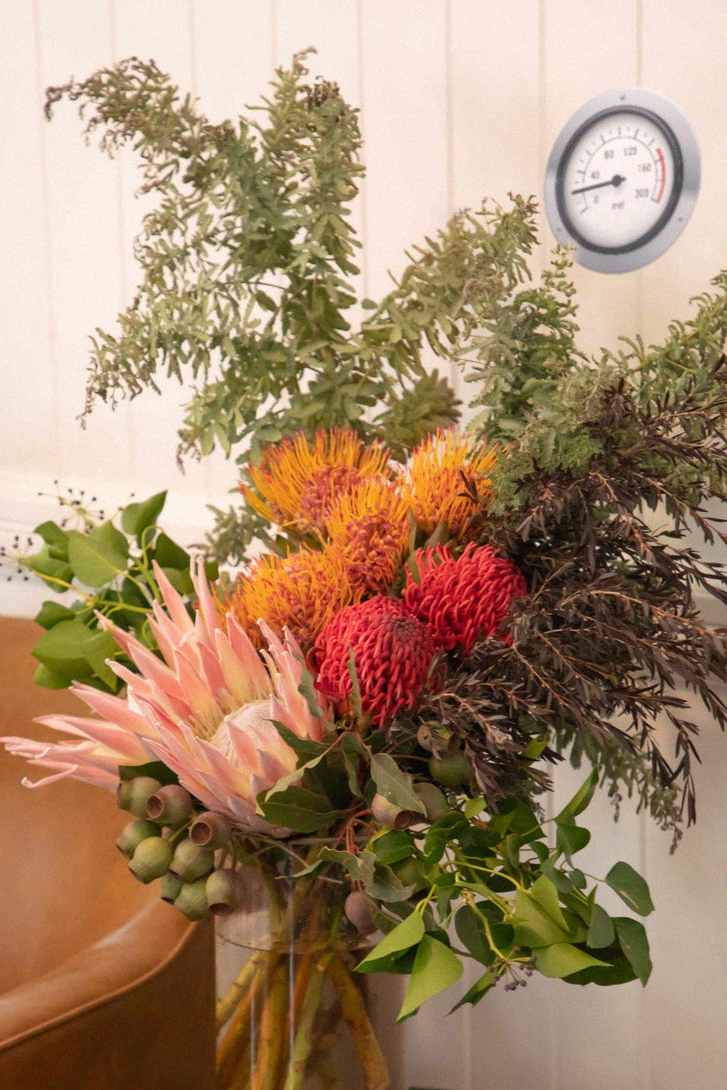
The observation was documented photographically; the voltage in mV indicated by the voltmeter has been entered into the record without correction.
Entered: 20 mV
